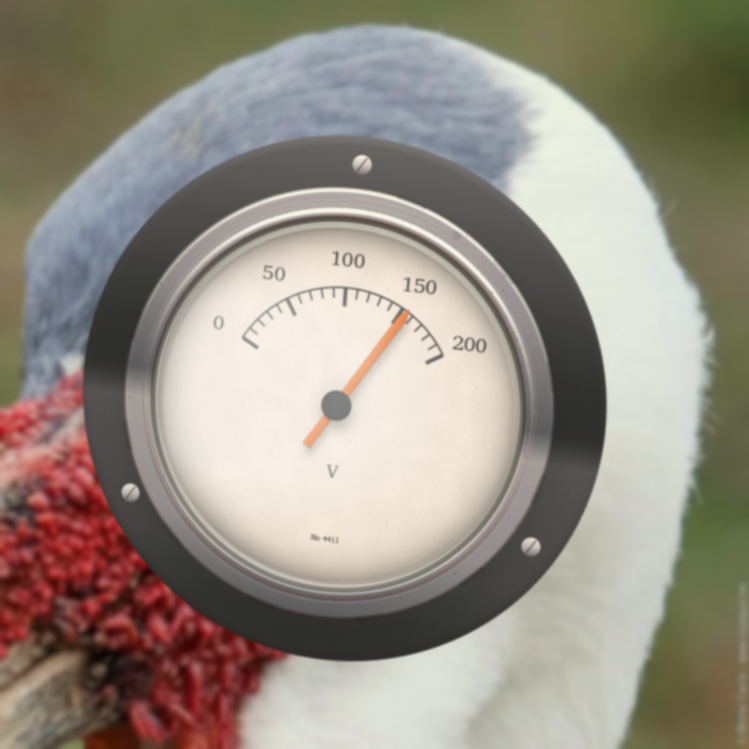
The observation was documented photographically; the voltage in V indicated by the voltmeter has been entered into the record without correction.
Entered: 155 V
